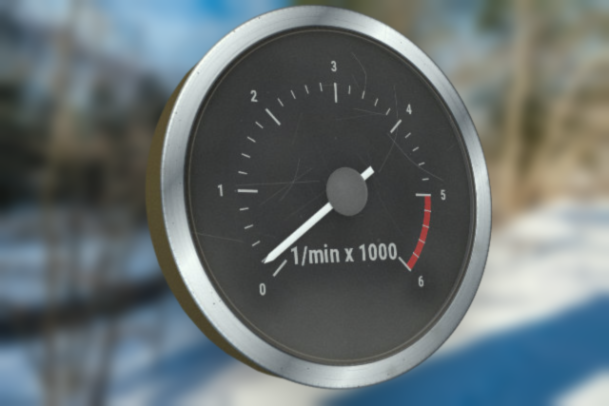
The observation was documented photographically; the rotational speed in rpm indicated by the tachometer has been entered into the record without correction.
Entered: 200 rpm
